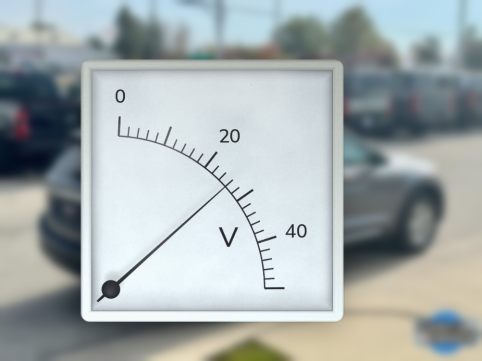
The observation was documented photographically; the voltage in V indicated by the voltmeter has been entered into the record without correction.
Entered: 26 V
